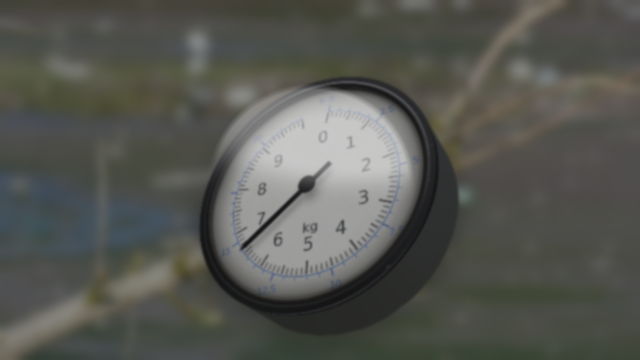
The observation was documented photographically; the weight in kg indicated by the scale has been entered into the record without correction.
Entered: 6.5 kg
